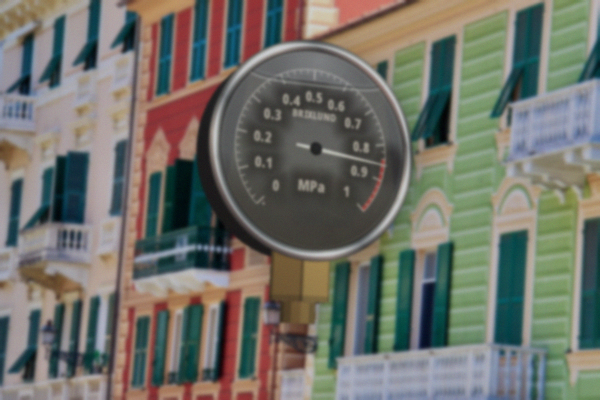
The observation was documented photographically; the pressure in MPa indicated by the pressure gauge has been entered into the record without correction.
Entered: 0.86 MPa
